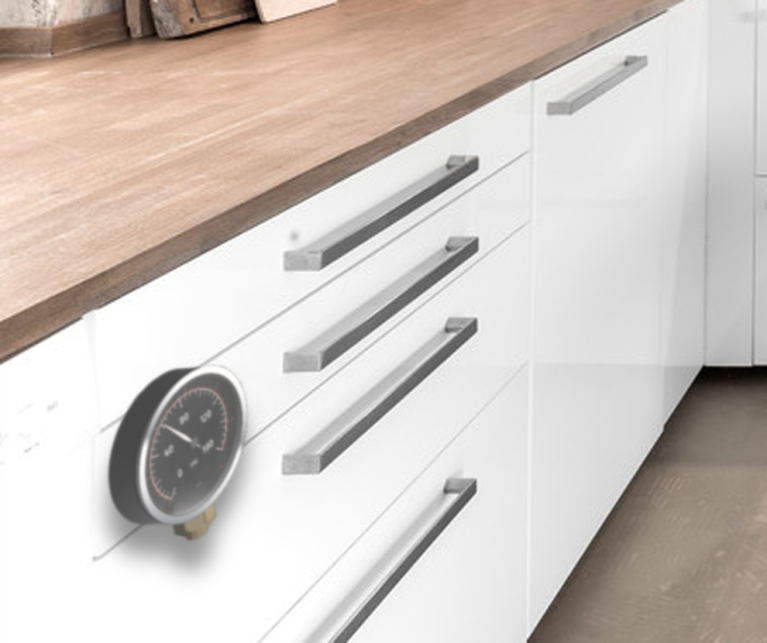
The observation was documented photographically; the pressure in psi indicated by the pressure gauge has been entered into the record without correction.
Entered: 60 psi
